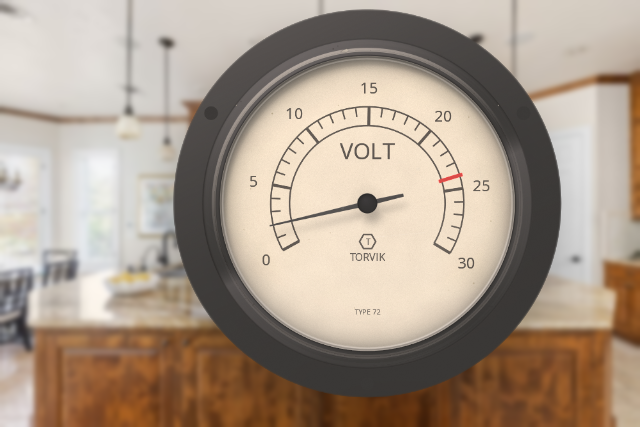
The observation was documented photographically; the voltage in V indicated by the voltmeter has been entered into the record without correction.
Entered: 2 V
